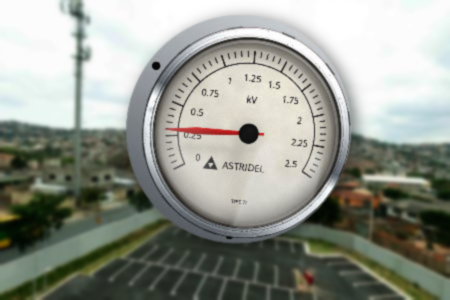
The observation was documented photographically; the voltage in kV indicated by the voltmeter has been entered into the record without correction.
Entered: 0.3 kV
